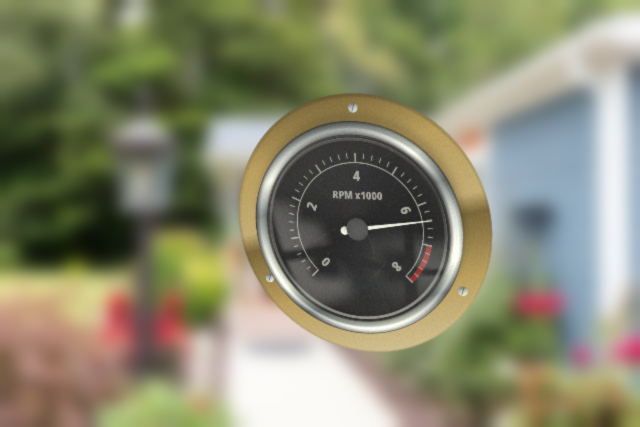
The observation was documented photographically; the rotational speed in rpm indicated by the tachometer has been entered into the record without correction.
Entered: 6400 rpm
